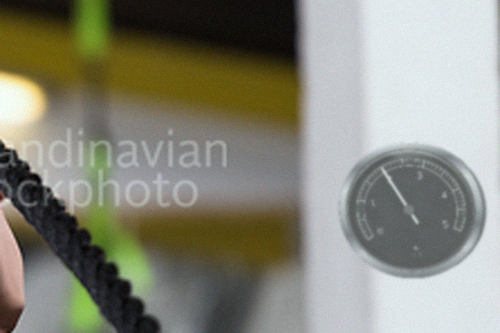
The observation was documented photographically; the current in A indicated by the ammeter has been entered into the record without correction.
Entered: 2 A
